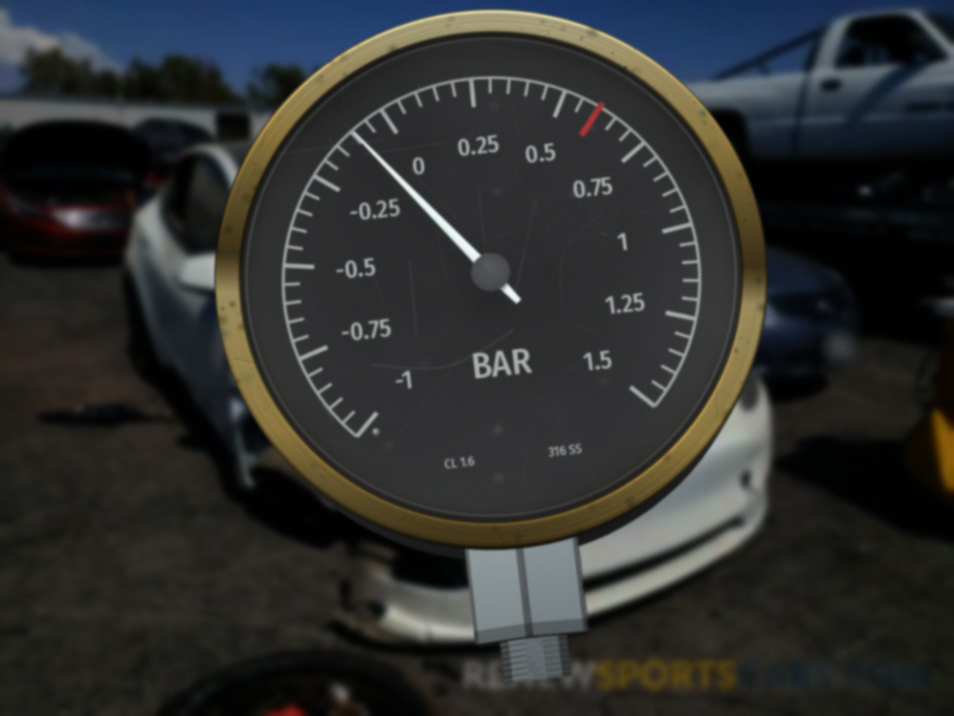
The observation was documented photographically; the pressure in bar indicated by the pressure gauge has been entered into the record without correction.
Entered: -0.1 bar
